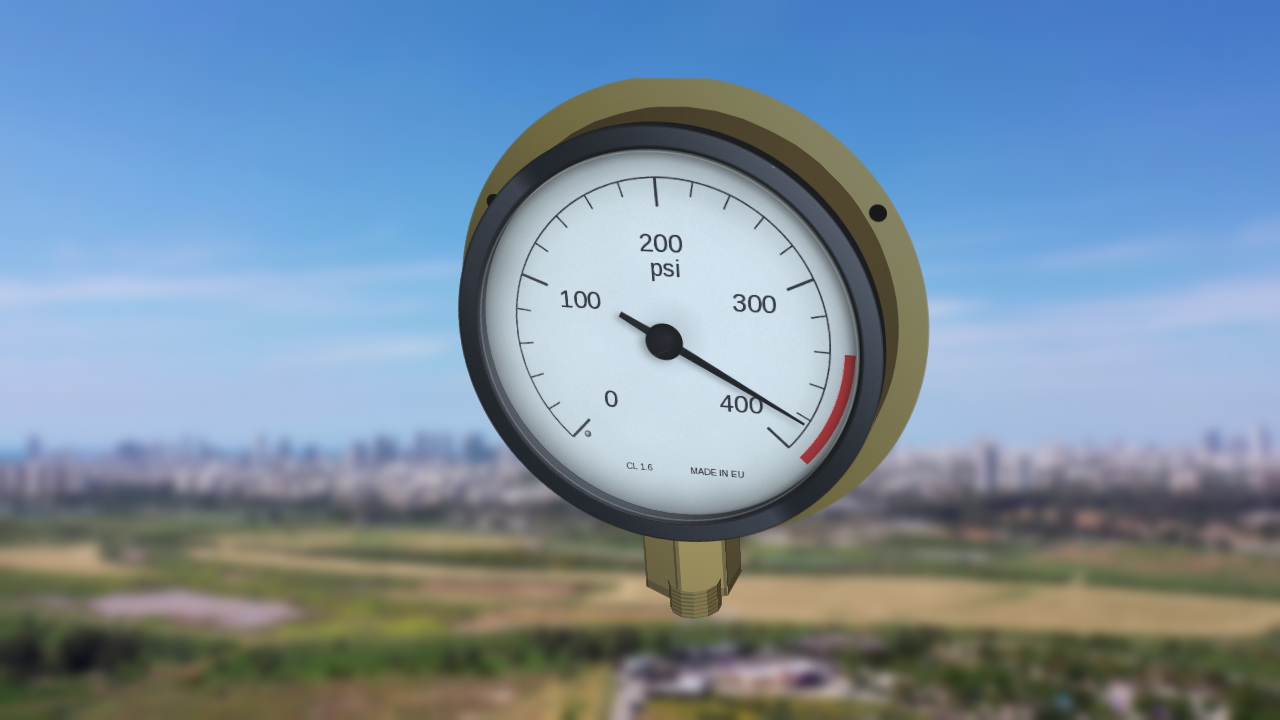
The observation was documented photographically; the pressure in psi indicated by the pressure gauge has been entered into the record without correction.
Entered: 380 psi
